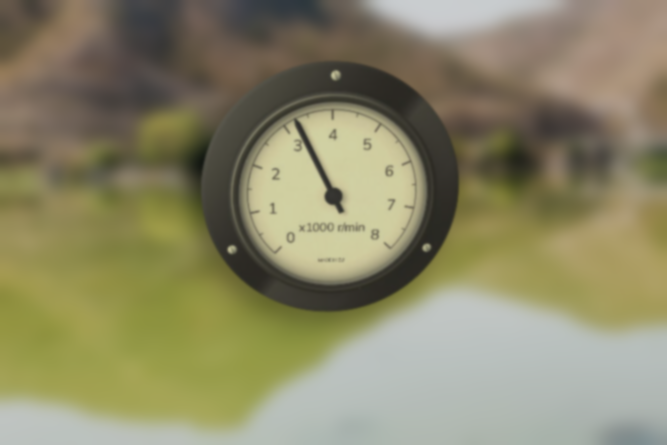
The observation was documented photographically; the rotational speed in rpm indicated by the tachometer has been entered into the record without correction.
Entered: 3250 rpm
